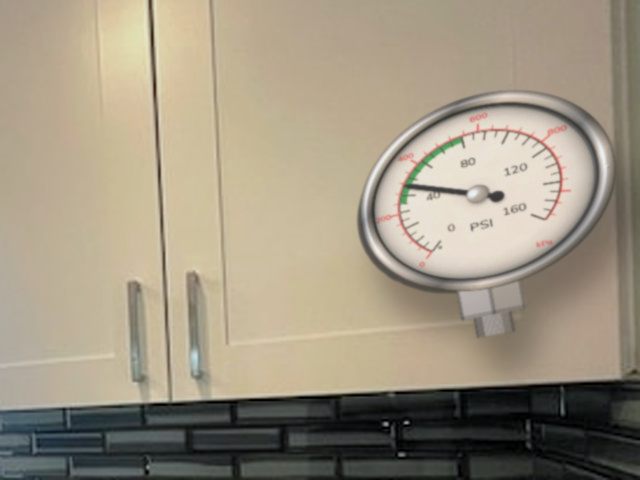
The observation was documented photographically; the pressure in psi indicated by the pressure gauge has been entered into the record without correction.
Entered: 45 psi
